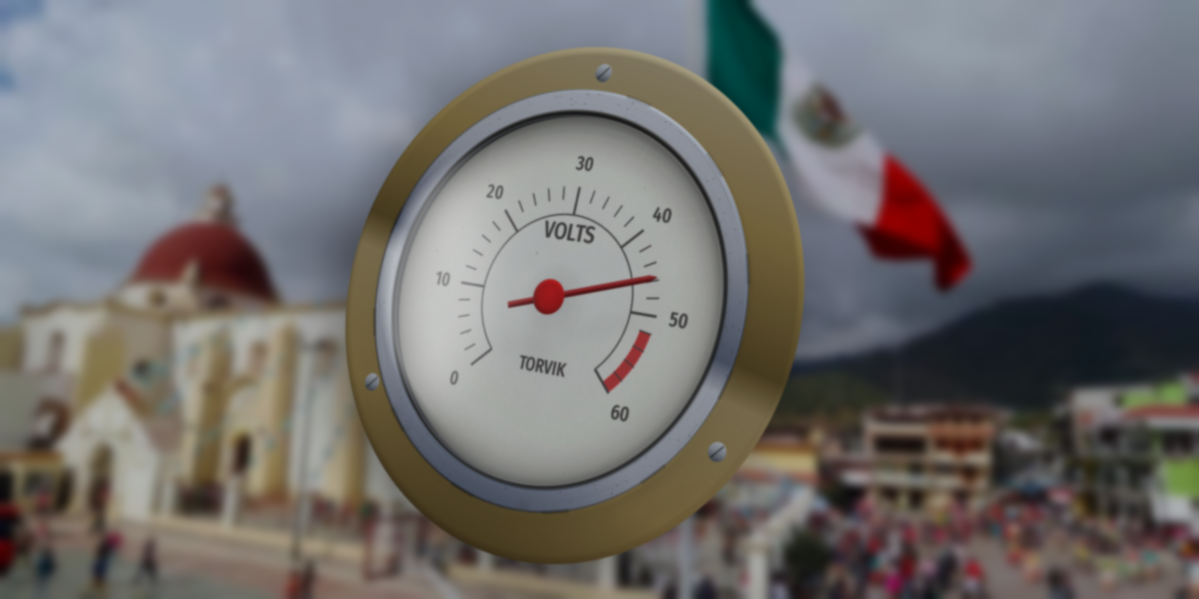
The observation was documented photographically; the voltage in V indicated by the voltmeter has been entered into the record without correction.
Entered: 46 V
